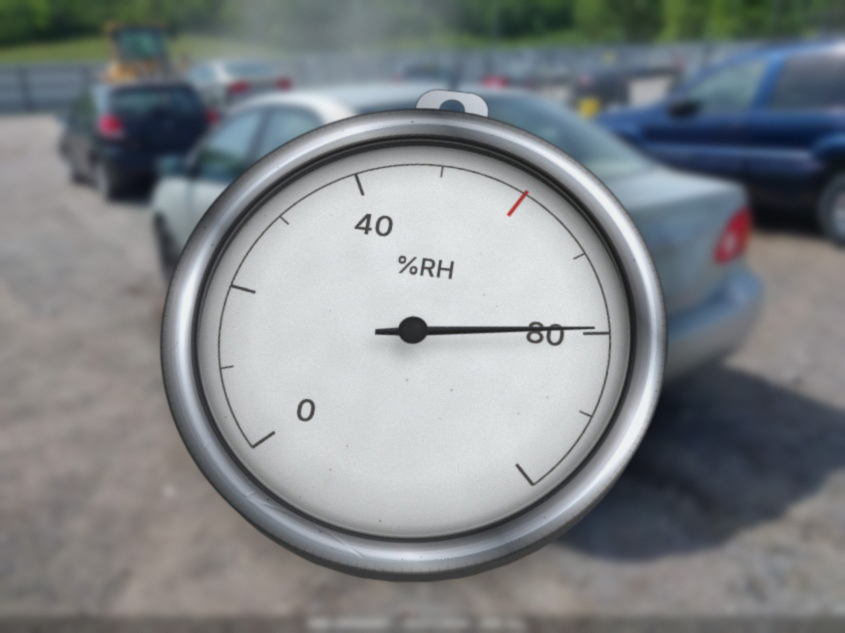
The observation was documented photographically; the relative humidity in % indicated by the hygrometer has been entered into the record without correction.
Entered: 80 %
